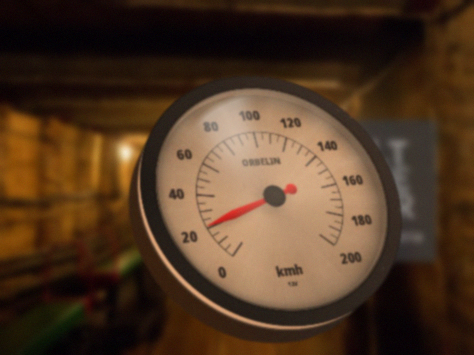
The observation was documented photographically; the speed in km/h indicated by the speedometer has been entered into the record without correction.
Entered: 20 km/h
